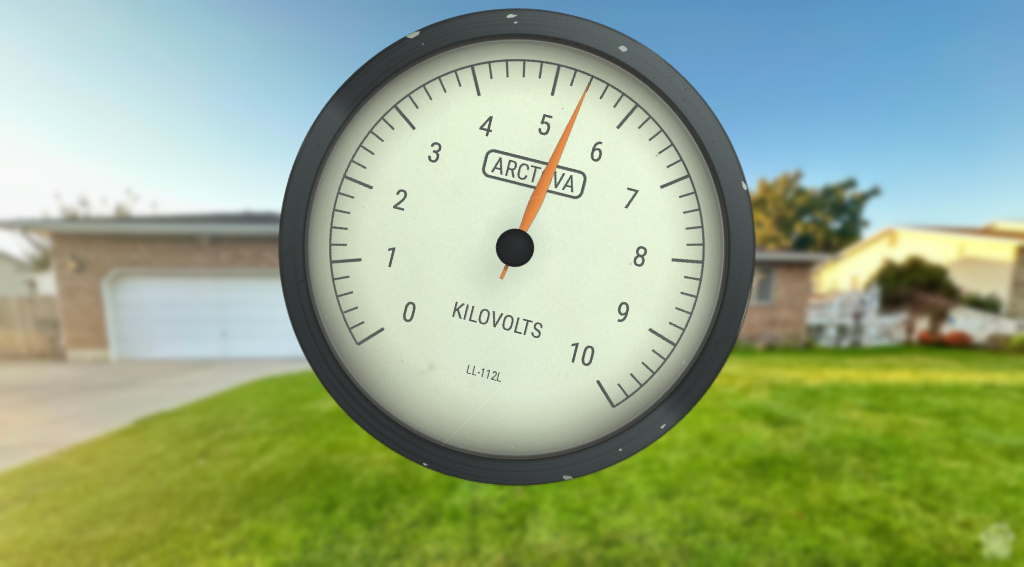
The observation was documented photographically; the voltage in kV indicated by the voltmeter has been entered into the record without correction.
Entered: 5.4 kV
